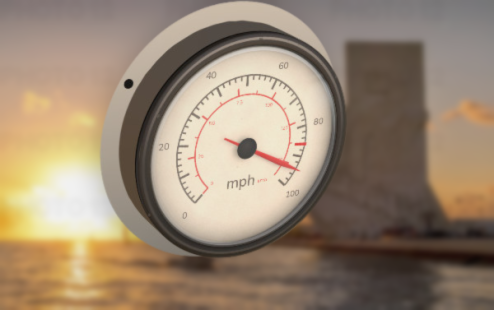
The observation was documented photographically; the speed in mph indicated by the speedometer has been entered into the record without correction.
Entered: 94 mph
